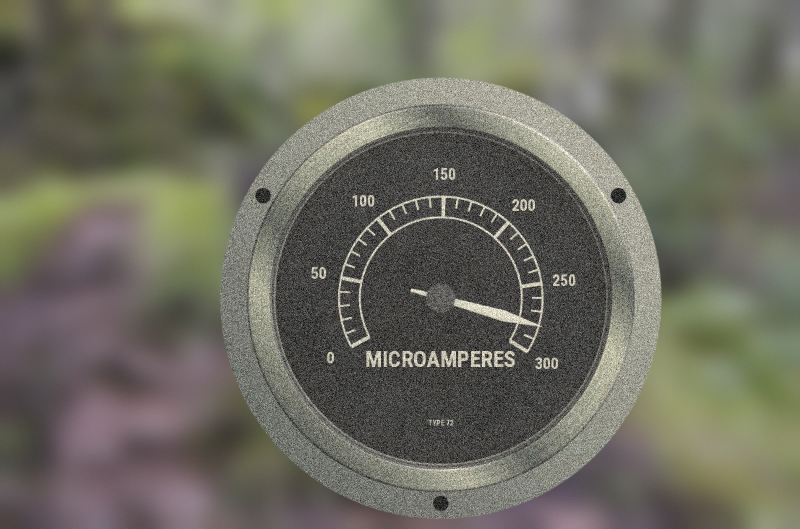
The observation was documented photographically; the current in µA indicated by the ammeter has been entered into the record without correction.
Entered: 280 µA
